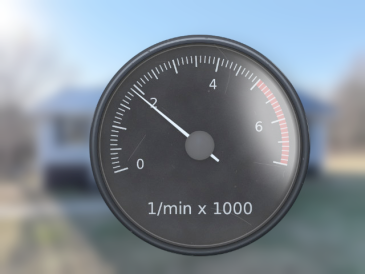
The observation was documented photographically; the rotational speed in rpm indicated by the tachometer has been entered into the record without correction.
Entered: 1900 rpm
